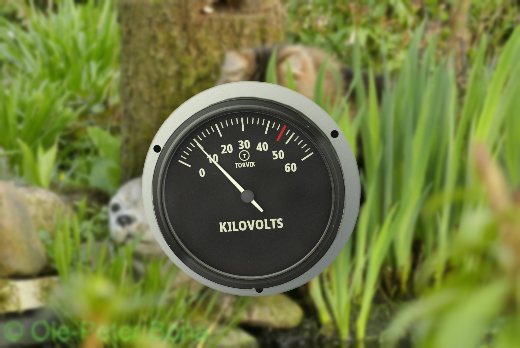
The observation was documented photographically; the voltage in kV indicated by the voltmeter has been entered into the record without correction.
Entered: 10 kV
